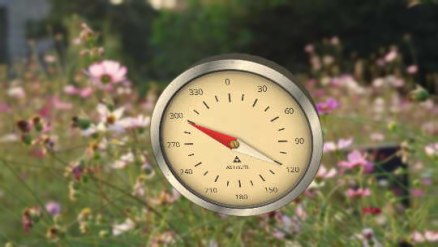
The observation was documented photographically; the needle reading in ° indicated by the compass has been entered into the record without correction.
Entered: 300 °
